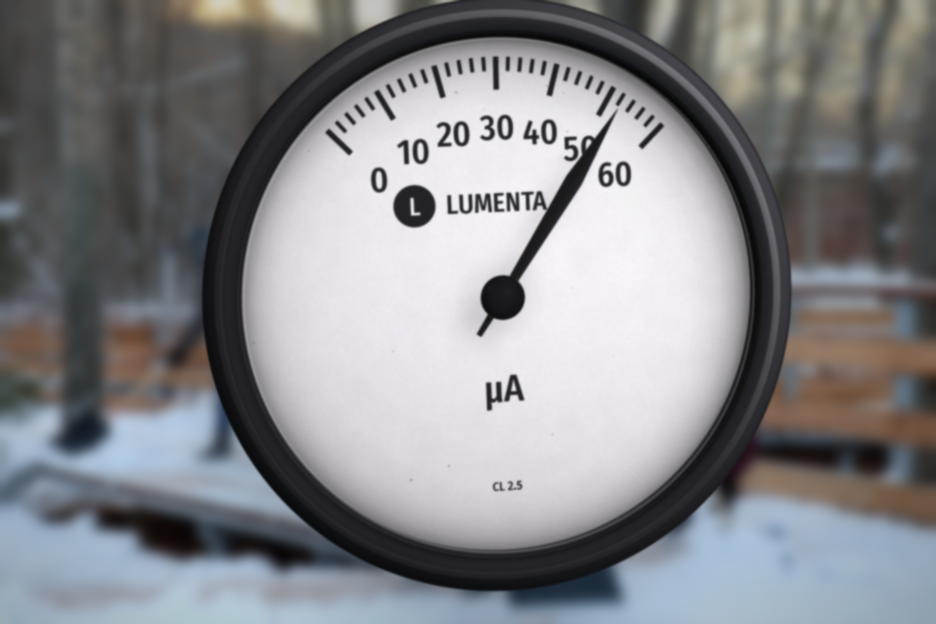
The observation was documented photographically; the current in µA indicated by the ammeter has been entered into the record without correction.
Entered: 52 µA
